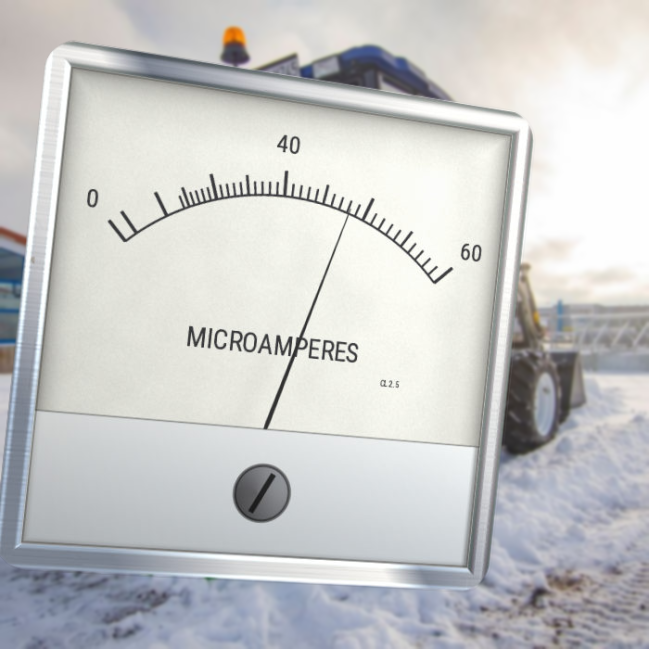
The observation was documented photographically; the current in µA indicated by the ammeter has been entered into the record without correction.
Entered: 48 µA
